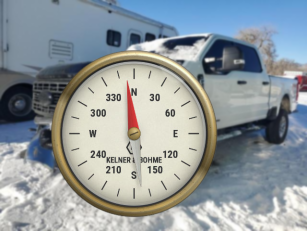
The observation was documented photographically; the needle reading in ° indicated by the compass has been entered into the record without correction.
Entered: 352.5 °
